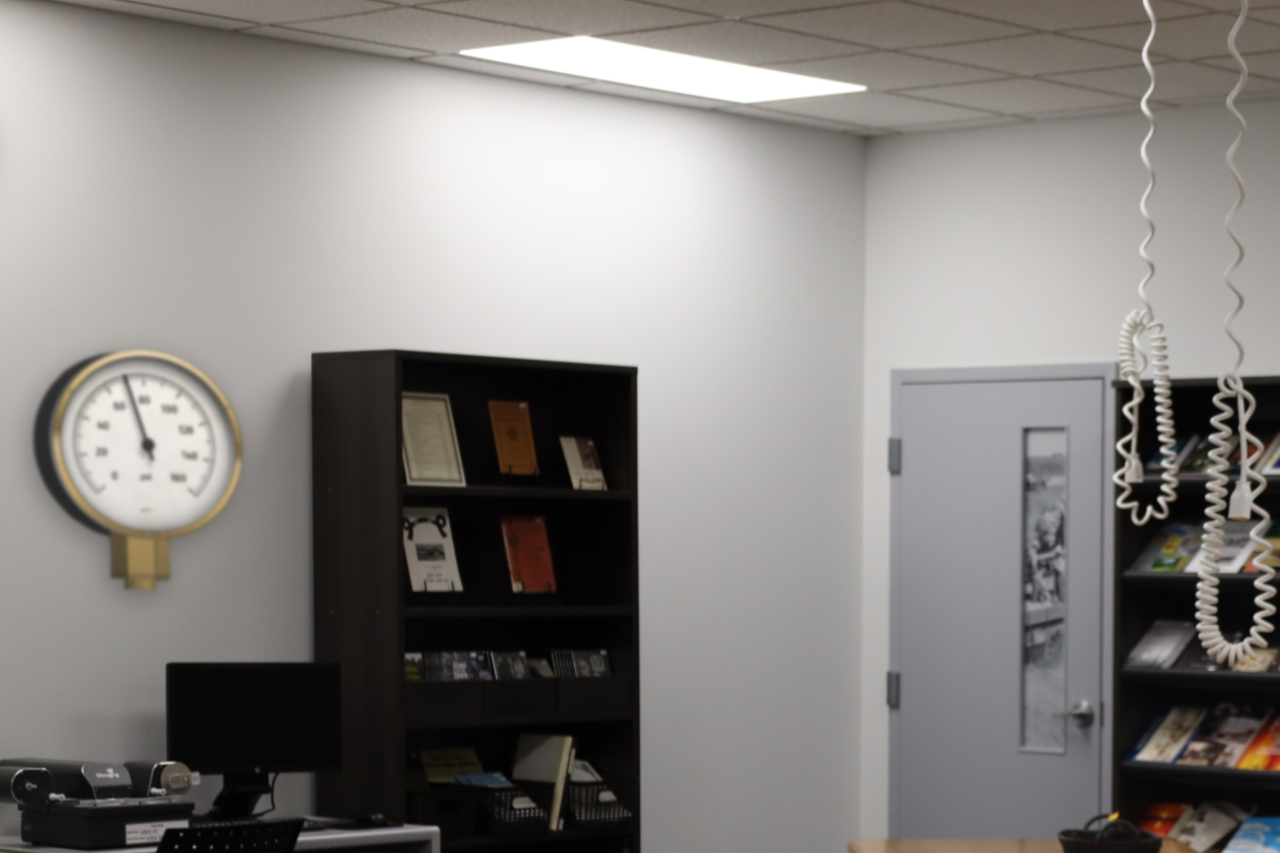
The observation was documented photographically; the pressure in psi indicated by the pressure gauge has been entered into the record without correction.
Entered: 70 psi
